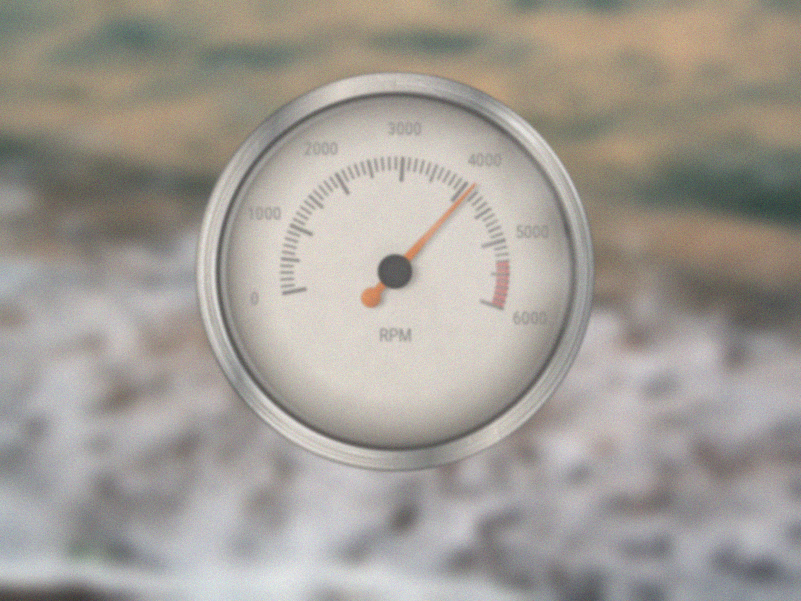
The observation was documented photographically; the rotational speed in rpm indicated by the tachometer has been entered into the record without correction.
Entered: 4100 rpm
